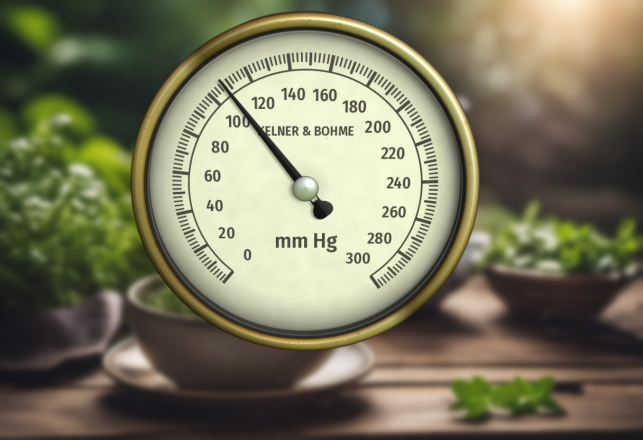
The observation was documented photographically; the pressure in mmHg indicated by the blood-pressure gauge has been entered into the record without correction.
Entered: 108 mmHg
